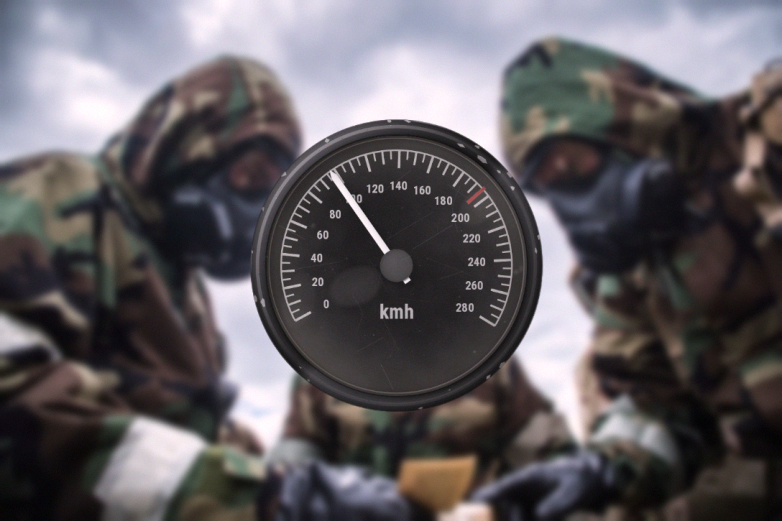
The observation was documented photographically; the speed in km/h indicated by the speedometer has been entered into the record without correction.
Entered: 97.5 km/h
